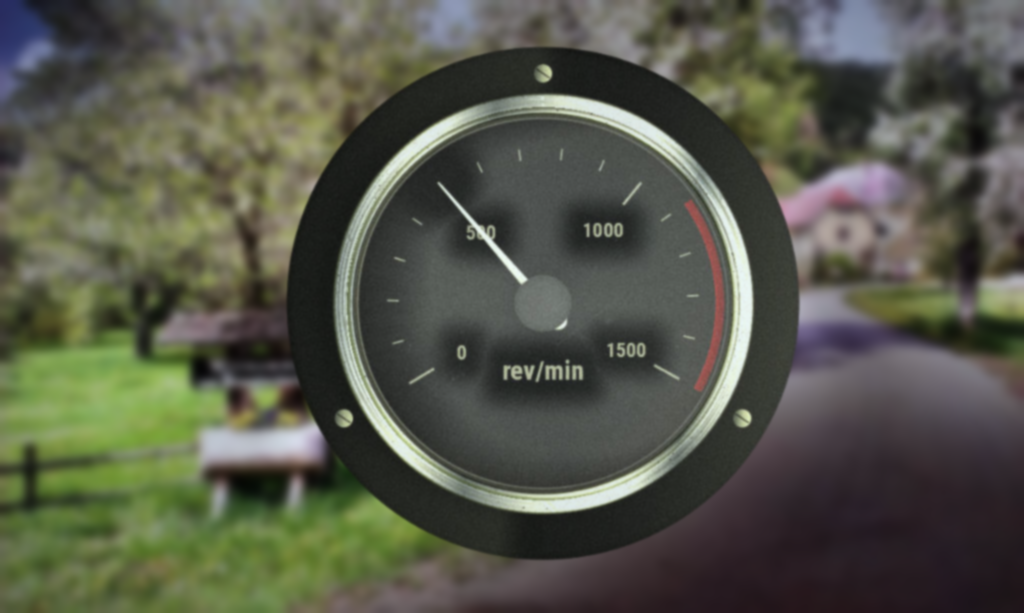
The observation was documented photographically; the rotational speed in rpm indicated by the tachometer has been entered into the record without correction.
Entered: 500 rpm
